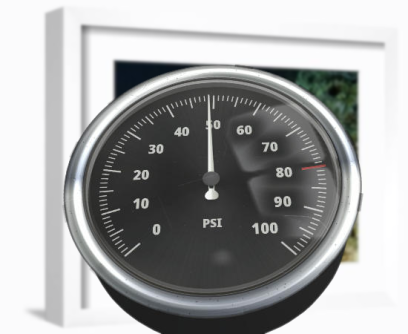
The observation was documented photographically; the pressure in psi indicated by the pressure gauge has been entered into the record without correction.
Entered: 49 psi
